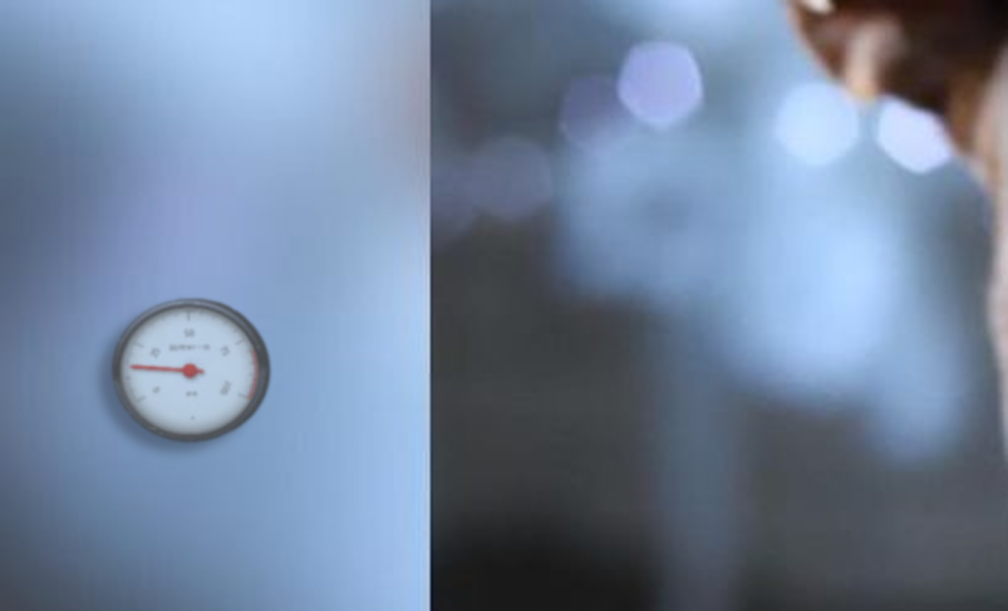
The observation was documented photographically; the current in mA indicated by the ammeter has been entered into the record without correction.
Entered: 15 mA
